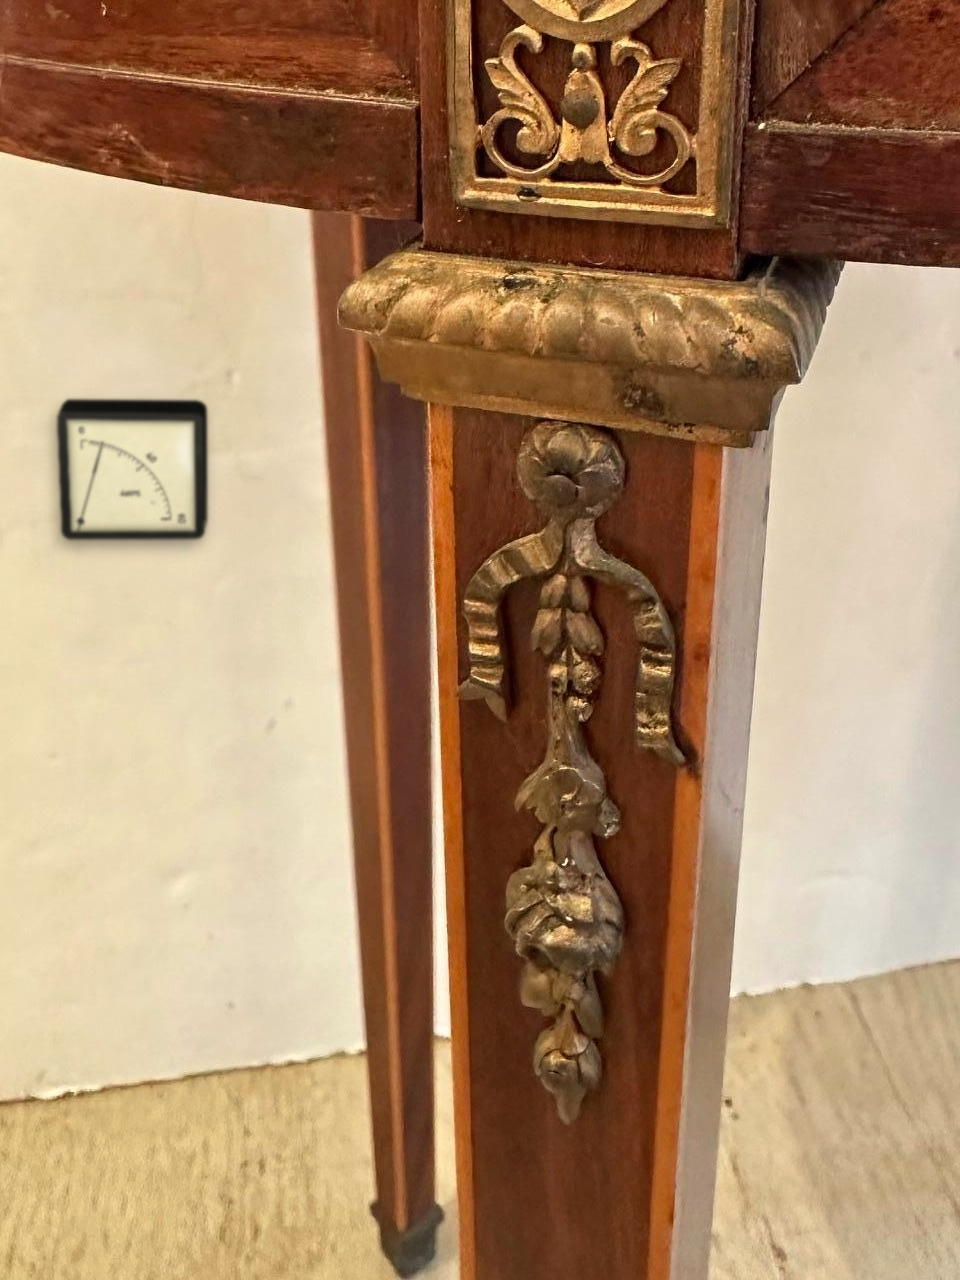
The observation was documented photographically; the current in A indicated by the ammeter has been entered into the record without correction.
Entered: 20 A
